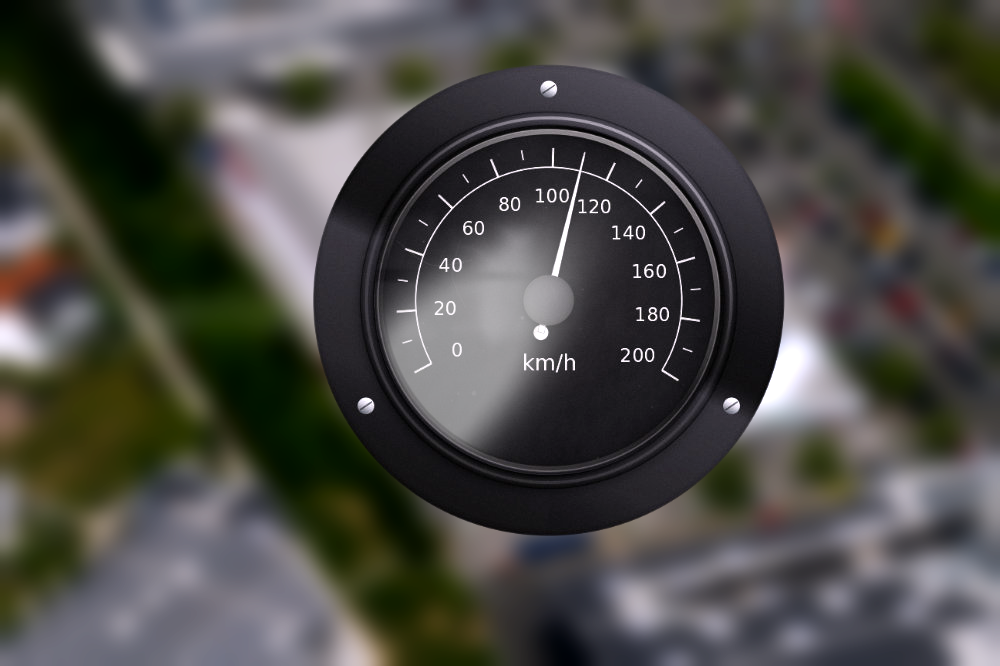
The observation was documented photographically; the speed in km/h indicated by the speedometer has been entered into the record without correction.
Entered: 110 km/h
